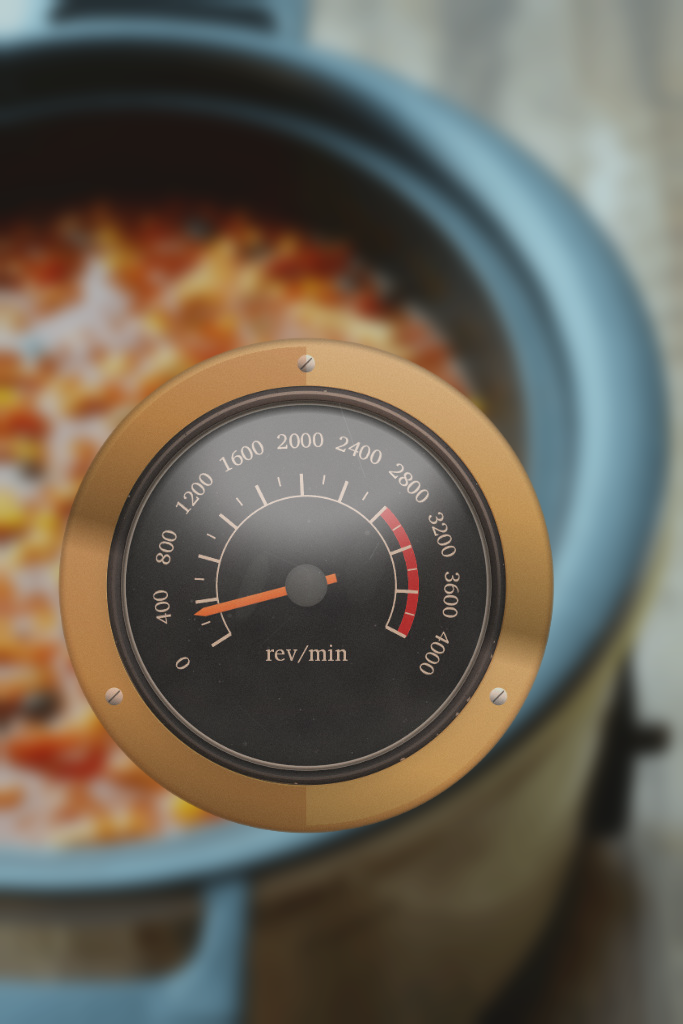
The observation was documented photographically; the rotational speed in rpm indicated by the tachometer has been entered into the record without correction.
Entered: 300 rpm
